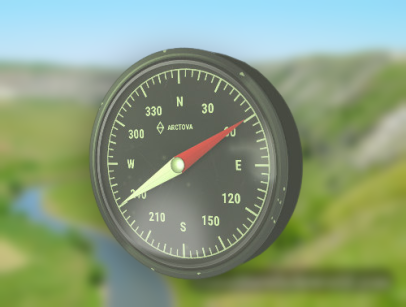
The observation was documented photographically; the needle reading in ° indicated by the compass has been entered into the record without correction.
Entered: 60 °
